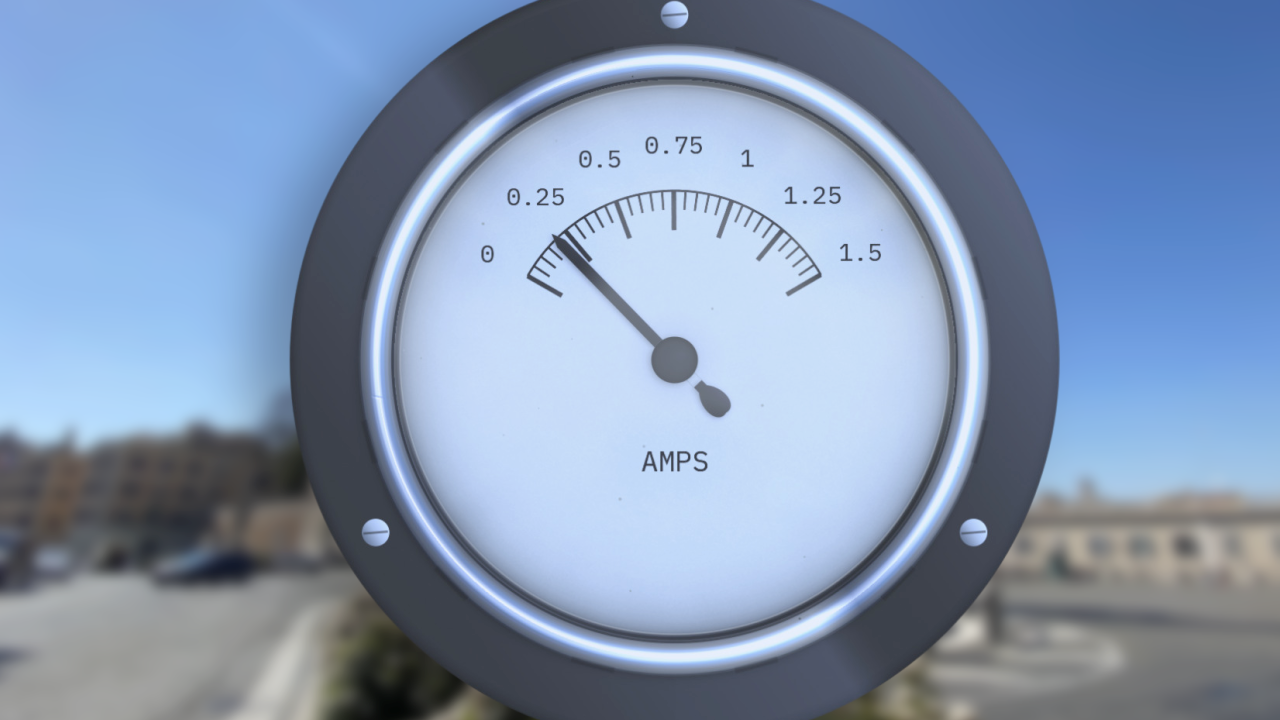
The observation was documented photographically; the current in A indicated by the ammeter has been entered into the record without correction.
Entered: 0.2 A
